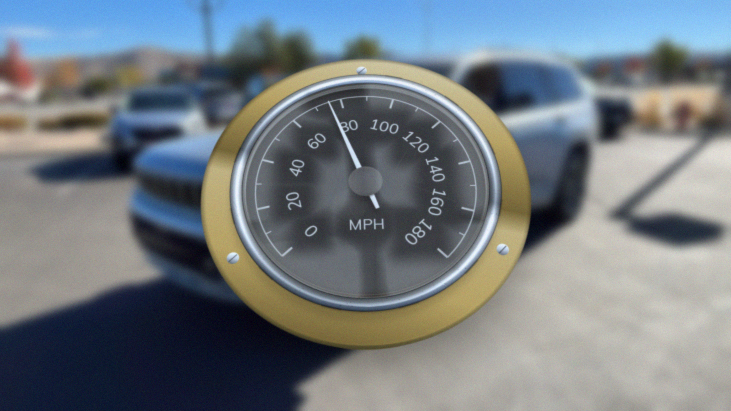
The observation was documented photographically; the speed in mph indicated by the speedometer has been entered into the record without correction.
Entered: 75 mph
